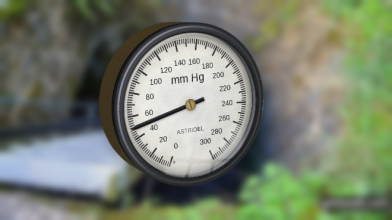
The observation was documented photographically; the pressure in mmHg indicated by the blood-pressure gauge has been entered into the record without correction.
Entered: 50 mmHg
